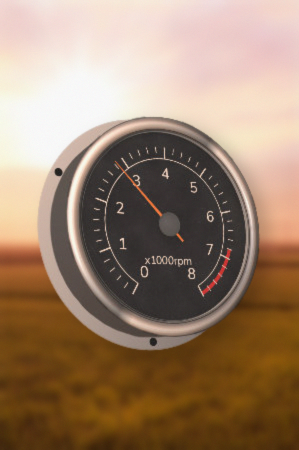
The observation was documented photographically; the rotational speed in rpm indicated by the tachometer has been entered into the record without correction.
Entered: 2800 rpm
